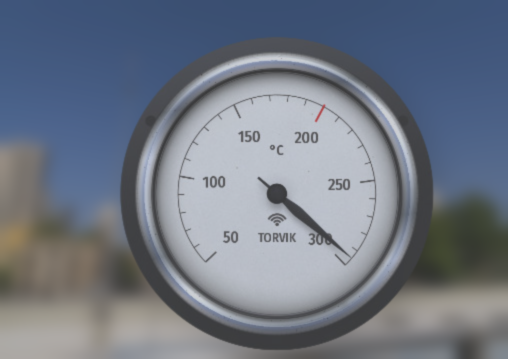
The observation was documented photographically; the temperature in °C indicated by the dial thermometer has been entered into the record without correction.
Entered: 295 °C
